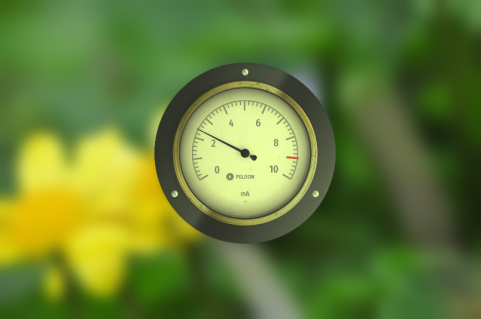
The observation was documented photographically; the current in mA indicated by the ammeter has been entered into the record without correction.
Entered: 2.4 mA
